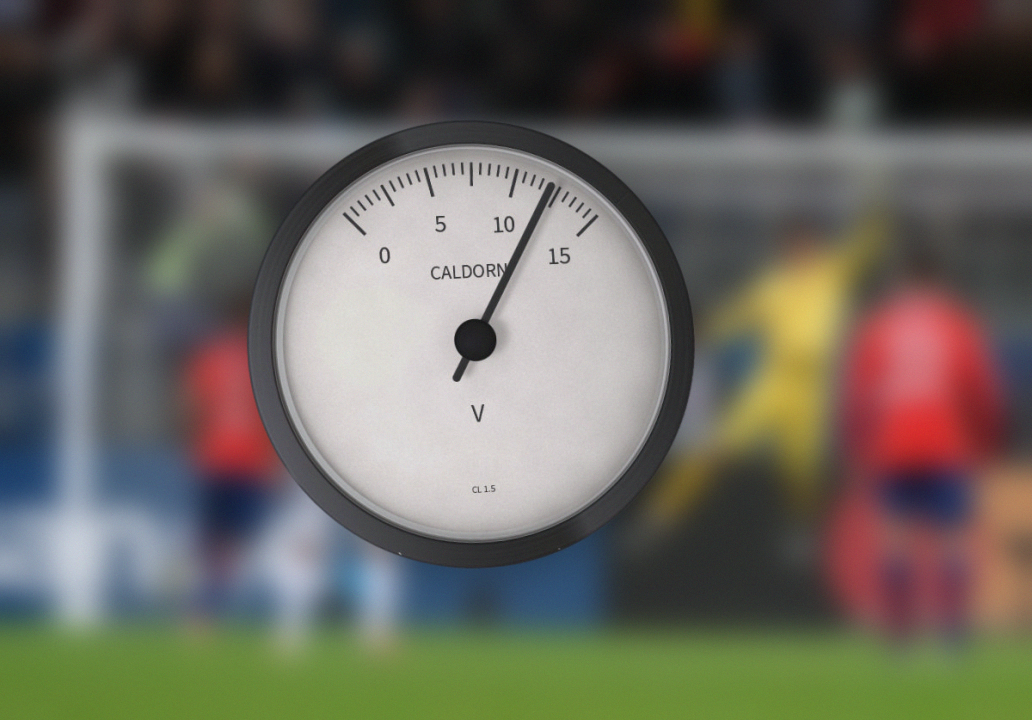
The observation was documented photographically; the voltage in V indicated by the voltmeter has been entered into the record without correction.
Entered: 12 V
